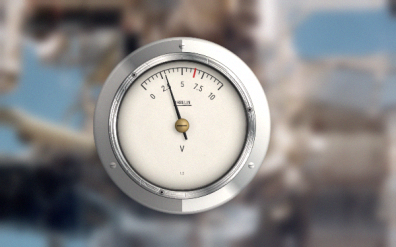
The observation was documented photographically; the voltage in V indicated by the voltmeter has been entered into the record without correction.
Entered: 3 V
